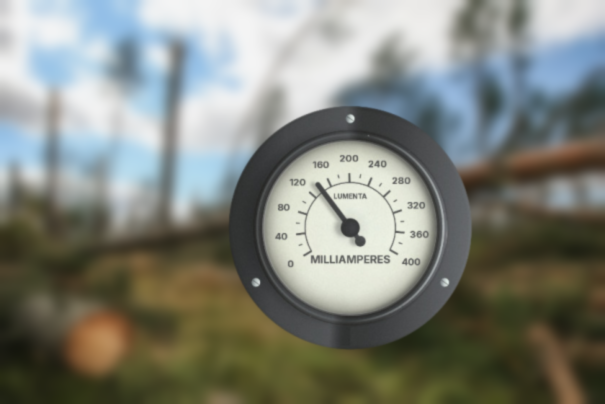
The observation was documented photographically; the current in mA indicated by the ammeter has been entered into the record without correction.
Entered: 140 mA
